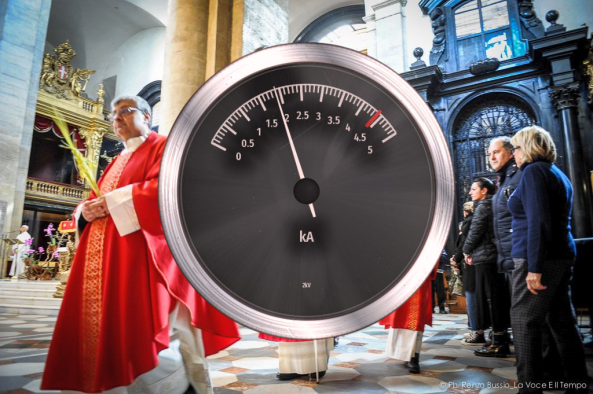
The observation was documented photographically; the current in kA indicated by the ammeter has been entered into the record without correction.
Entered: 1.9 kA
